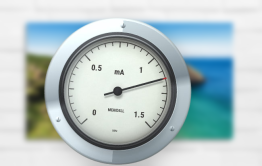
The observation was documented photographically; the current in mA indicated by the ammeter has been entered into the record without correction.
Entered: 1.15 mA
